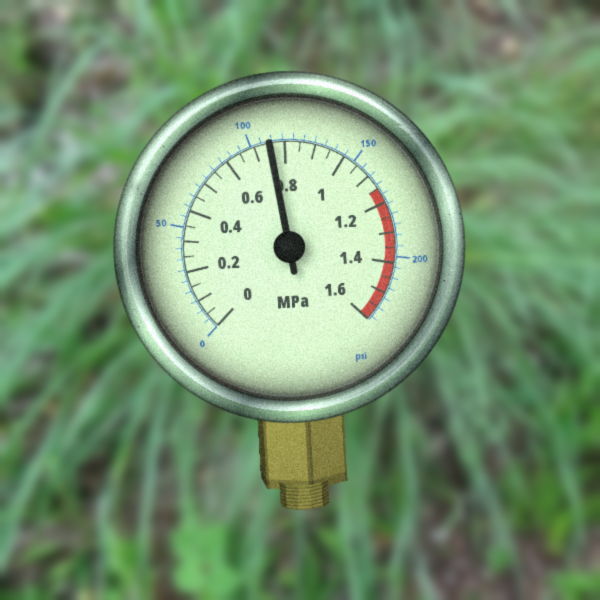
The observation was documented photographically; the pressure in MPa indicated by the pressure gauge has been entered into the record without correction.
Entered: 0.75 MPa
